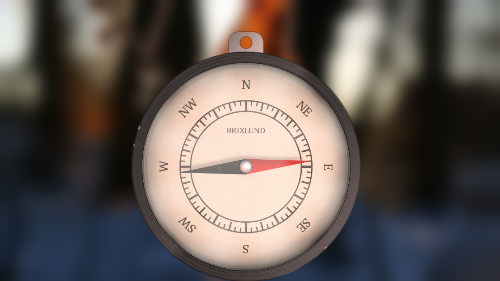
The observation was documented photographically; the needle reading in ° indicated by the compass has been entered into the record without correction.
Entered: 85 °
